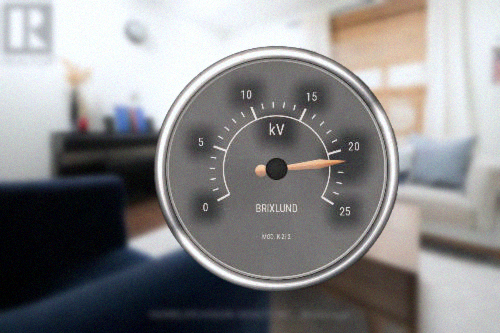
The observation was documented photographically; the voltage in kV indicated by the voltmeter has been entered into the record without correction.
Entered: 21 kV
